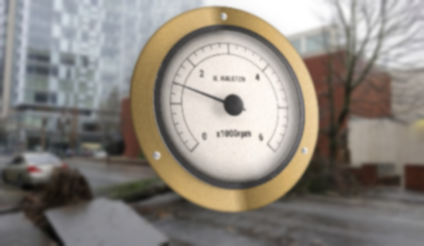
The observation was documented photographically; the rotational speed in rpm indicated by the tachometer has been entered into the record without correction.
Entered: 1400 rpm
